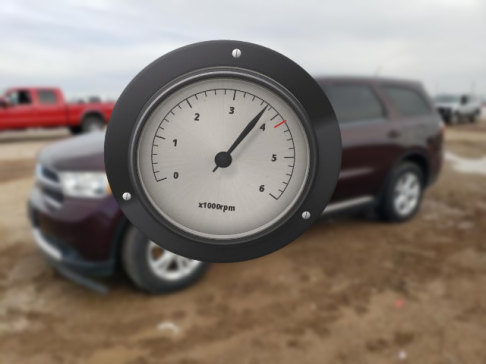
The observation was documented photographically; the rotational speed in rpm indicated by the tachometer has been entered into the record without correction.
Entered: 3700 rpm
